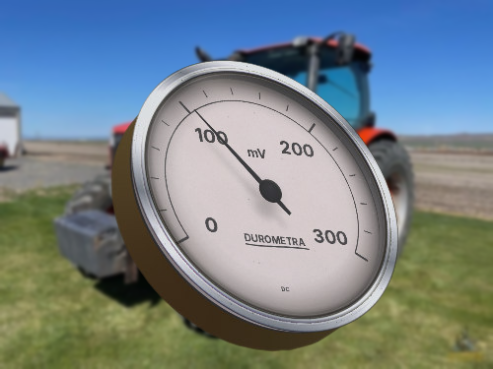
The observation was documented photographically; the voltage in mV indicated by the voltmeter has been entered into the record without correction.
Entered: 100 mV
